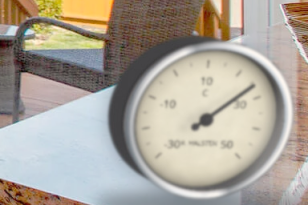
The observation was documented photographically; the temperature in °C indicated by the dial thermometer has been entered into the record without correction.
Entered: 25 °C
